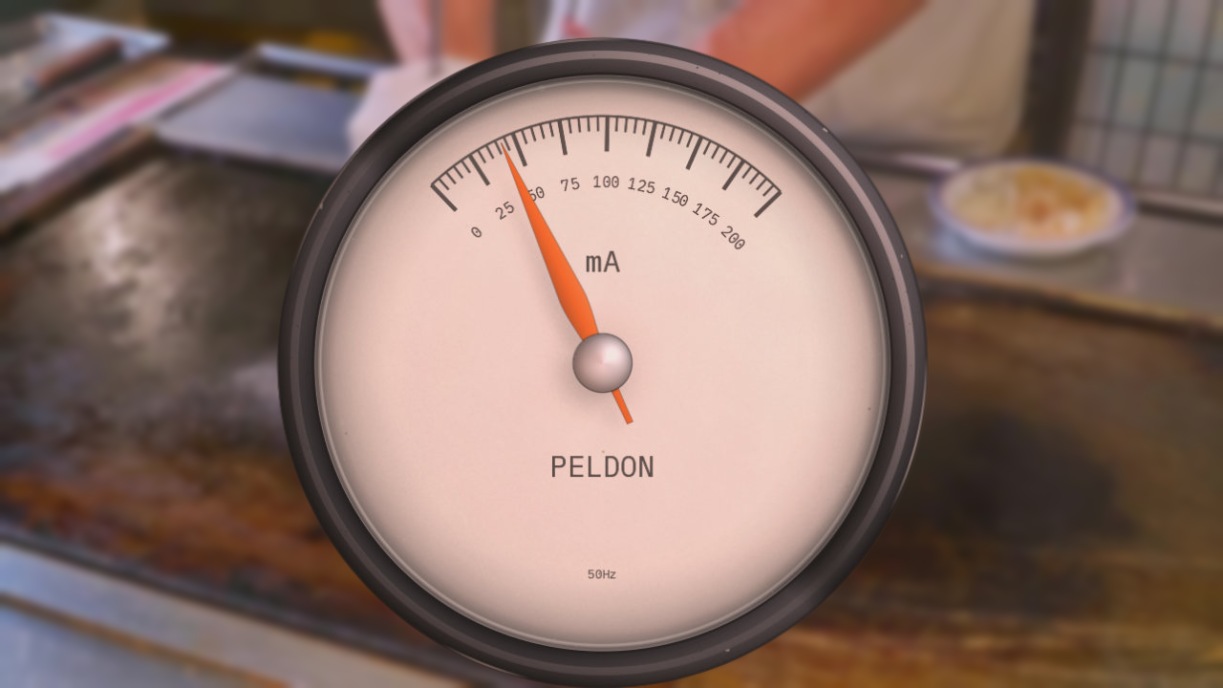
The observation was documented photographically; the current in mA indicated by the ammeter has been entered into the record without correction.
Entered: 42.5 mA
